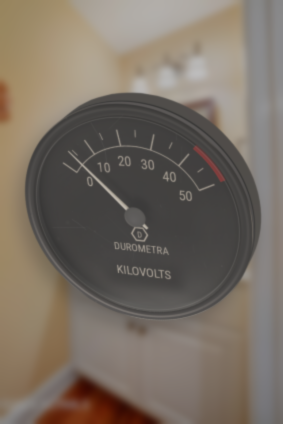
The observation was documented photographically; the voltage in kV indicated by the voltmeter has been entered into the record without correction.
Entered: 5 kV
